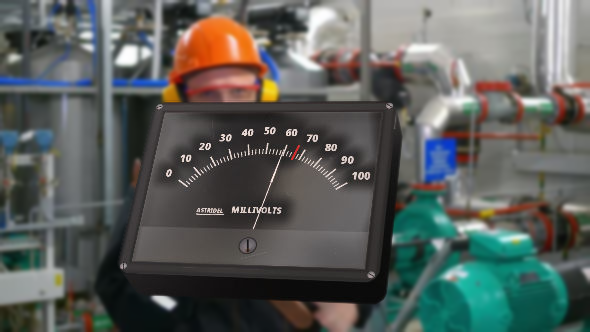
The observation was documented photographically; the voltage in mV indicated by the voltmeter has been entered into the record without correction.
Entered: 60 mV
